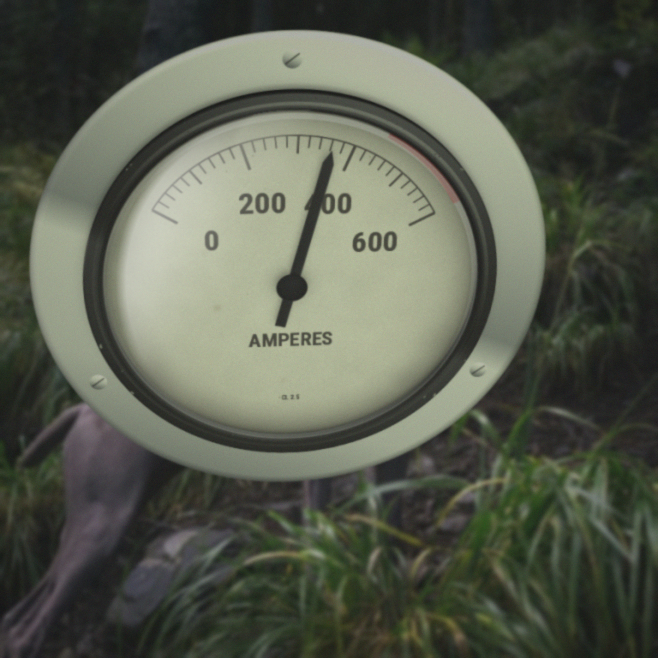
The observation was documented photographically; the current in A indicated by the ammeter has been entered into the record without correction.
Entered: 360 A
